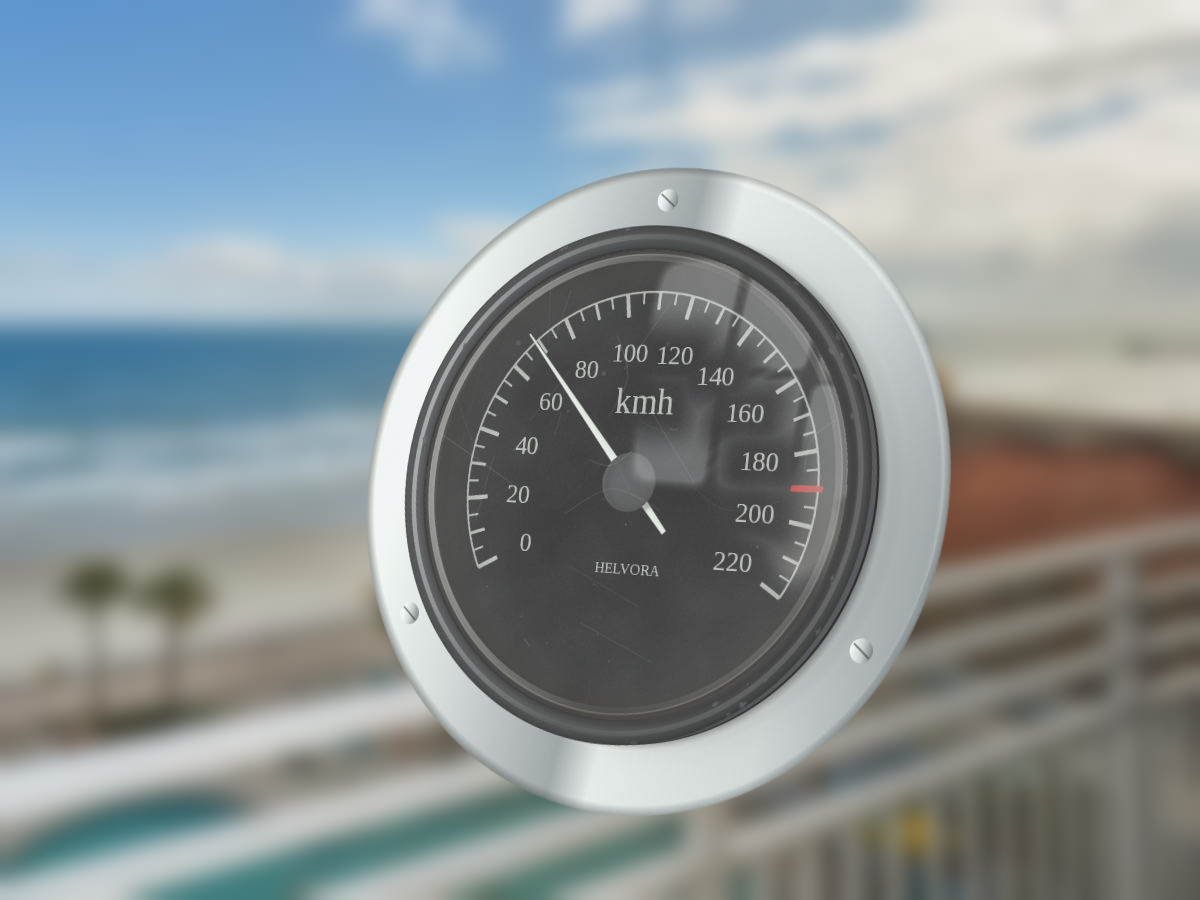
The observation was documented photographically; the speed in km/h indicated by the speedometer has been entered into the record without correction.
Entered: 70 km/h
